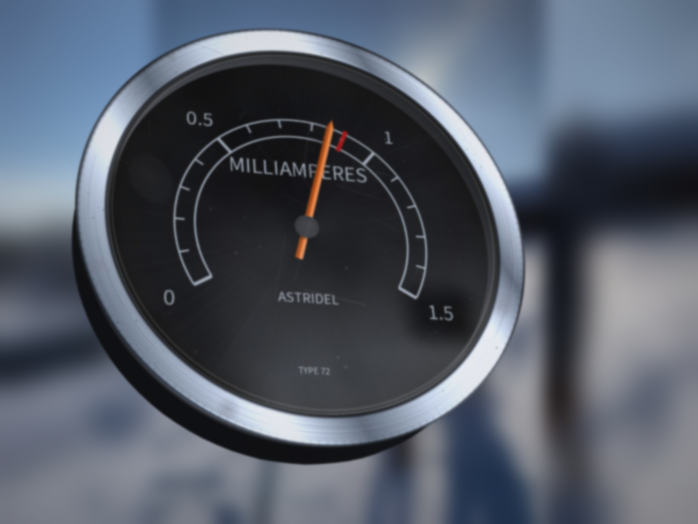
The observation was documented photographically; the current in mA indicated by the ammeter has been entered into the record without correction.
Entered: 0.85 mA
